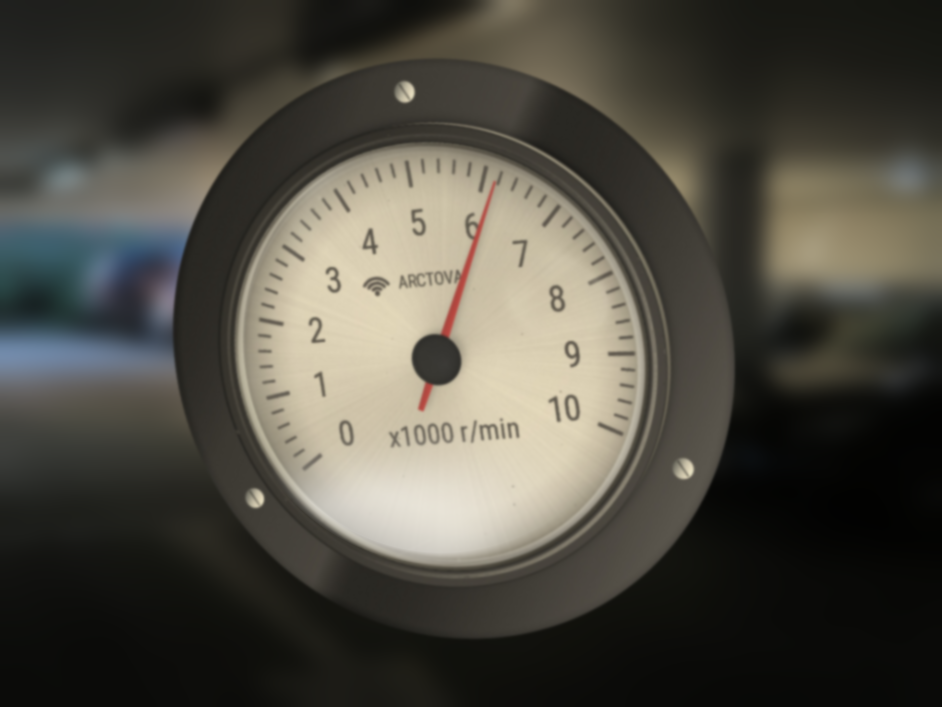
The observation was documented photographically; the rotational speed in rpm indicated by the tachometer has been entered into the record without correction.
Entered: 6200 rpm
